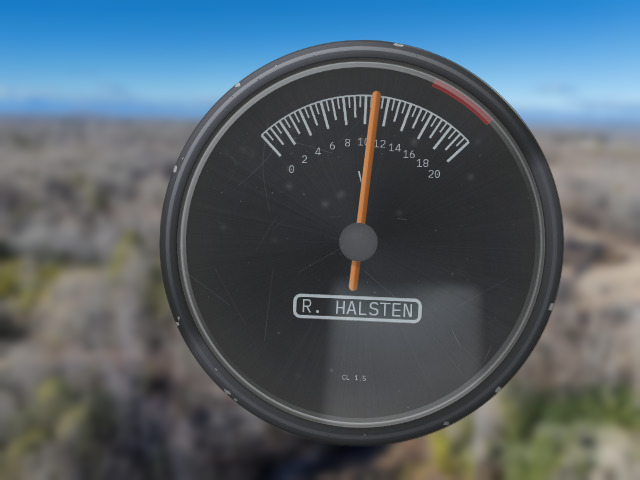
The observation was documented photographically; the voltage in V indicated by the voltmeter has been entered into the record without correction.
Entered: 11 V
